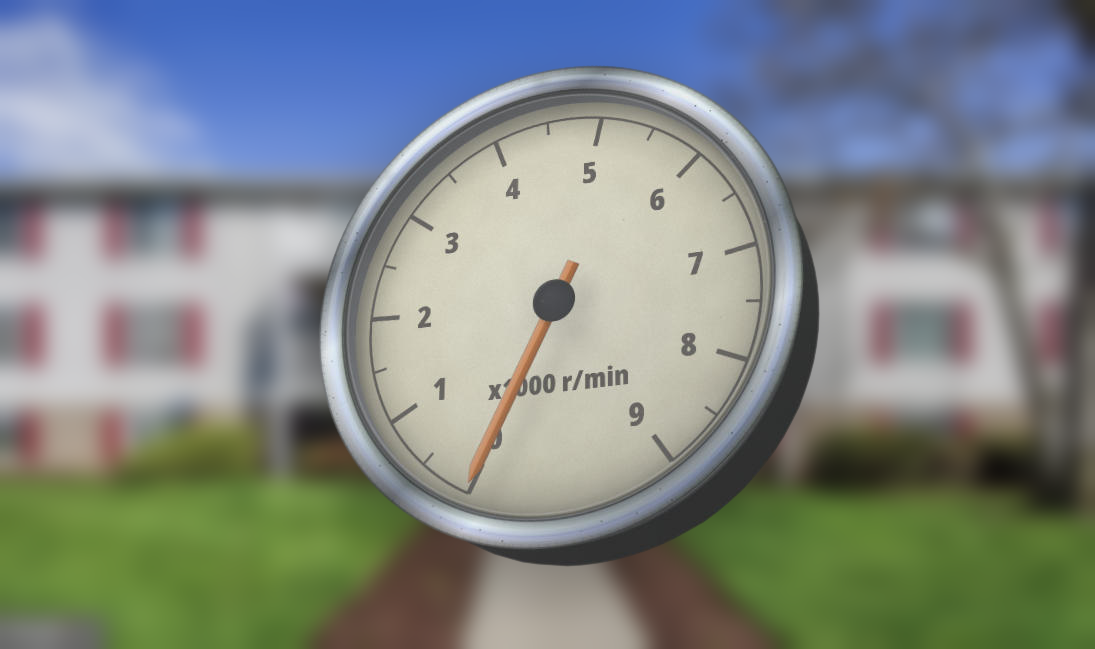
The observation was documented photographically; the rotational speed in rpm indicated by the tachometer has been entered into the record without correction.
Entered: 0 rpm
